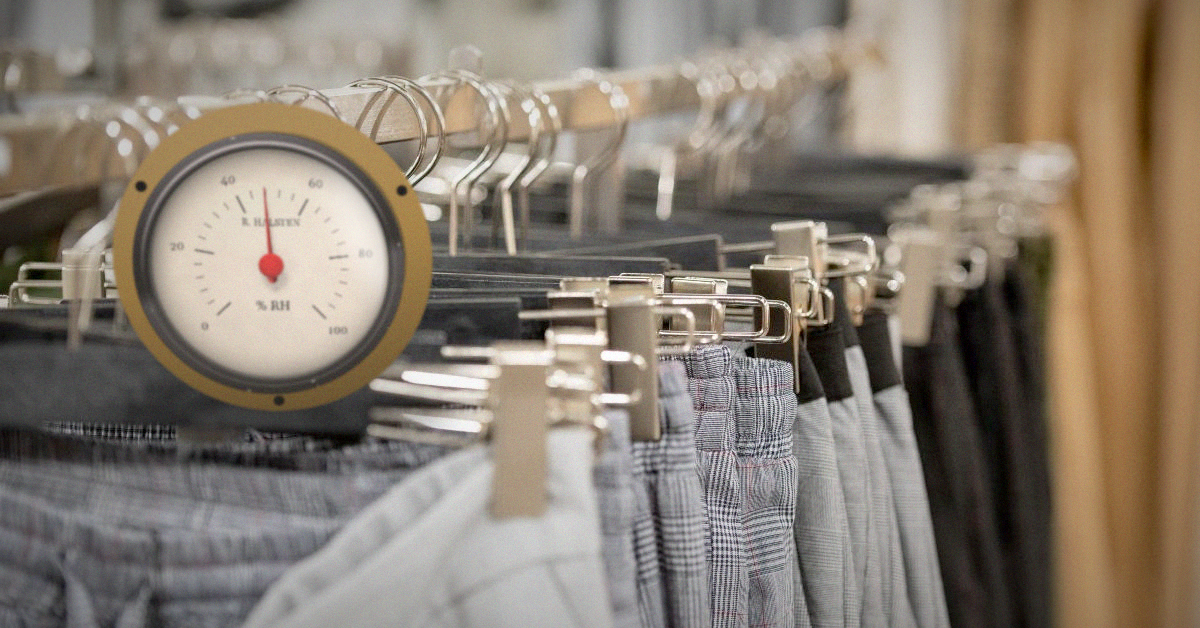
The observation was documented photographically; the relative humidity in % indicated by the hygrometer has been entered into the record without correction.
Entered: 48 %
